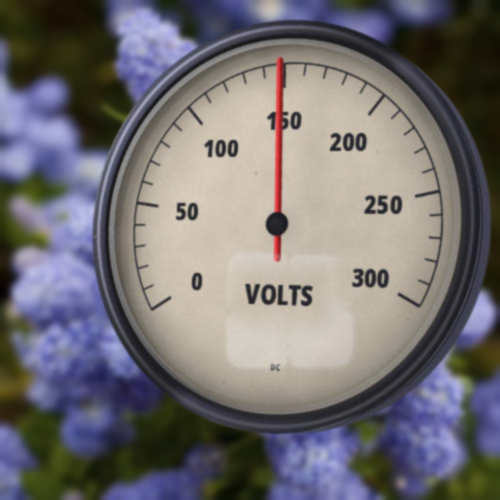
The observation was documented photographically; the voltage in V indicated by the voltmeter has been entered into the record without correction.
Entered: 150 V
